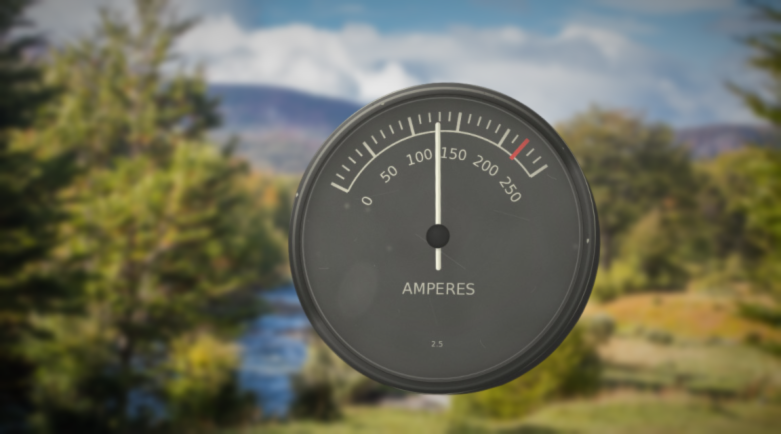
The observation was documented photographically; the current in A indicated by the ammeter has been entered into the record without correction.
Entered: 130 A
